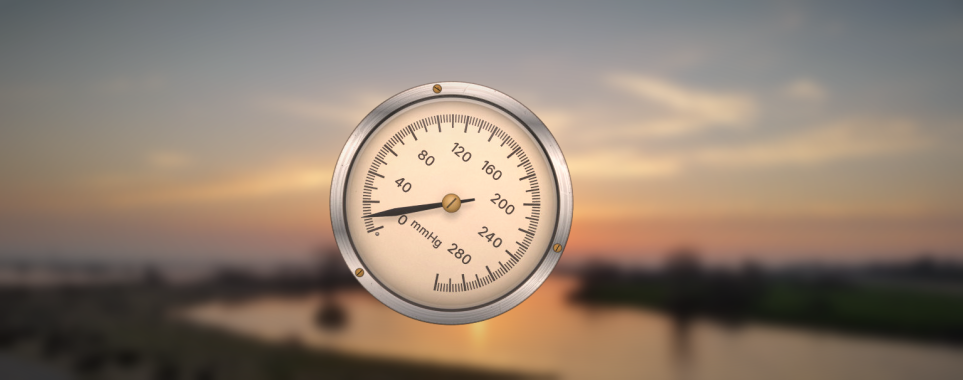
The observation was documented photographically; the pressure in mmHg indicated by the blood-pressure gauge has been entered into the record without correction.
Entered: 10 mmHg
